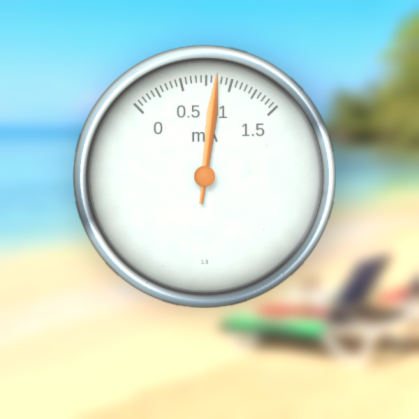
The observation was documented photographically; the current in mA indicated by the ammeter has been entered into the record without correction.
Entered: 0.85 mA
